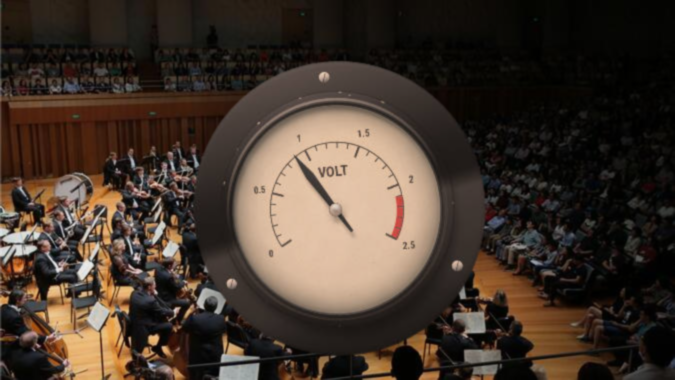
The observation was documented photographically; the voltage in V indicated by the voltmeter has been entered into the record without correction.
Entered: 0.9 V
